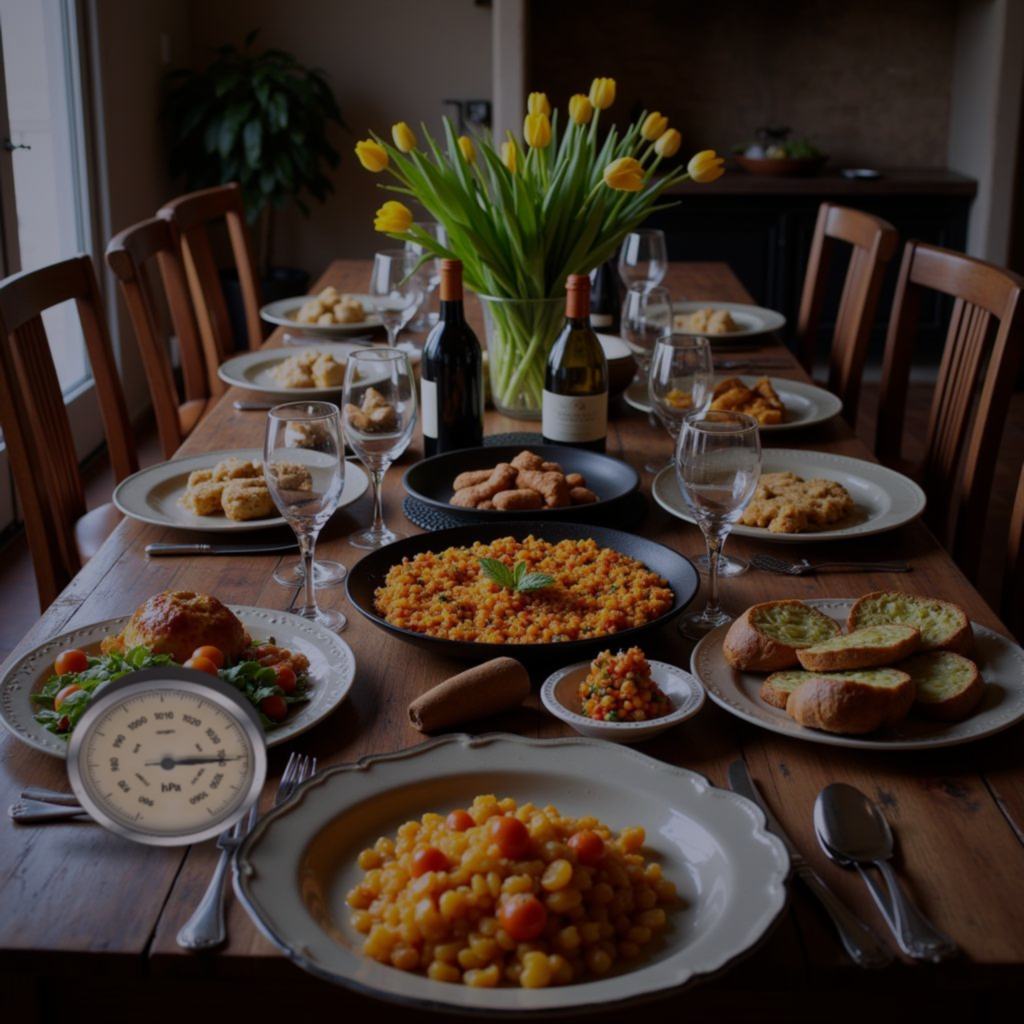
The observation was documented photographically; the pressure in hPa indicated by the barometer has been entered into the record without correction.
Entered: 1040 hPa
